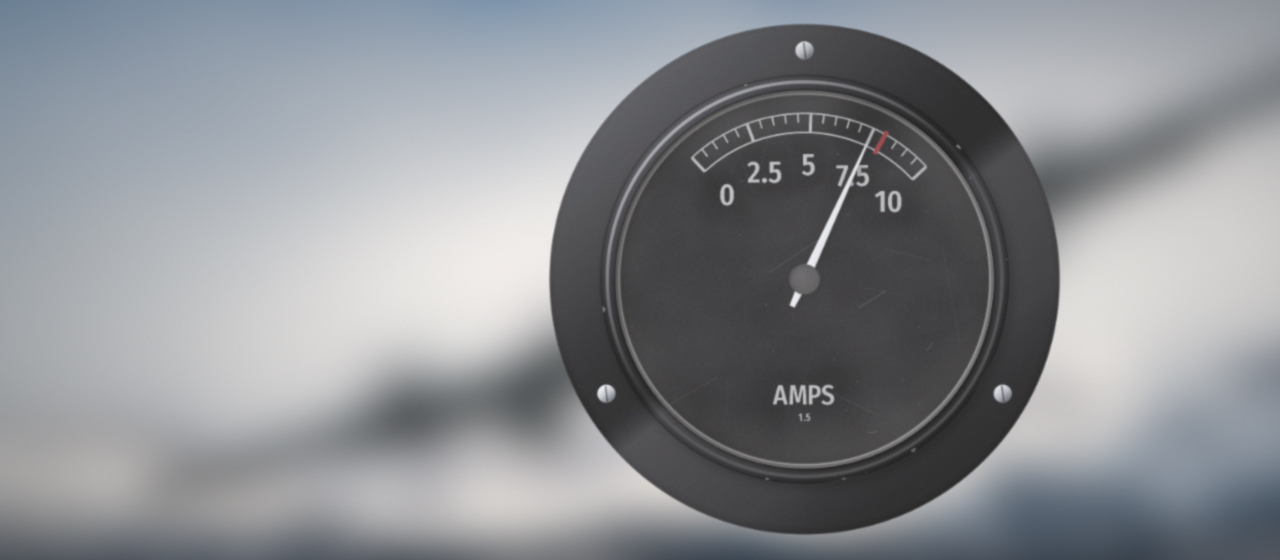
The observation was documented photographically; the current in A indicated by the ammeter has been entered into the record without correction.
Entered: 7.5 A
